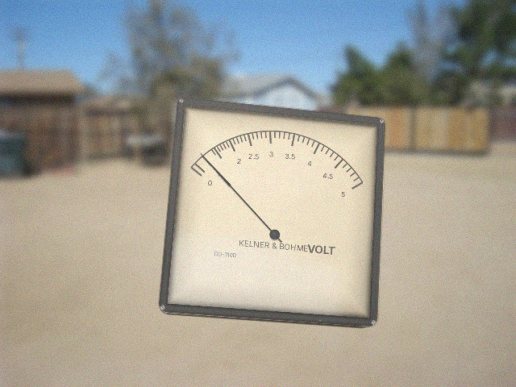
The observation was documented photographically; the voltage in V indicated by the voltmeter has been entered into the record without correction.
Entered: 1 V
